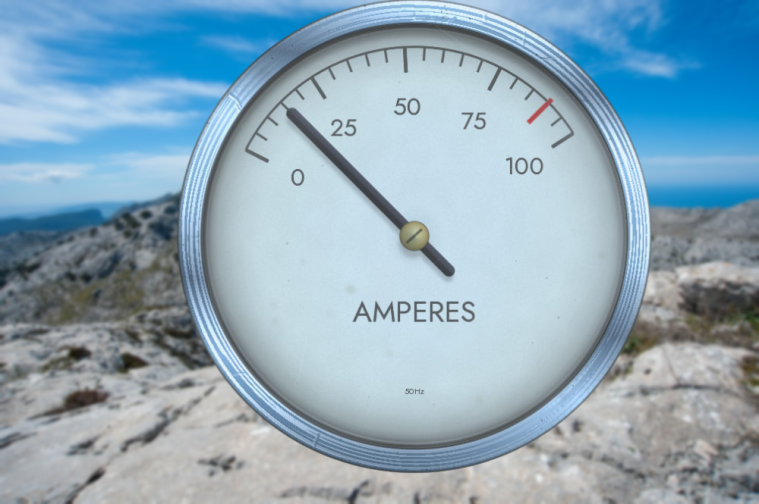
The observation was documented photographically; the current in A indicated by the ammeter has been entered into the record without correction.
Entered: 15 A
